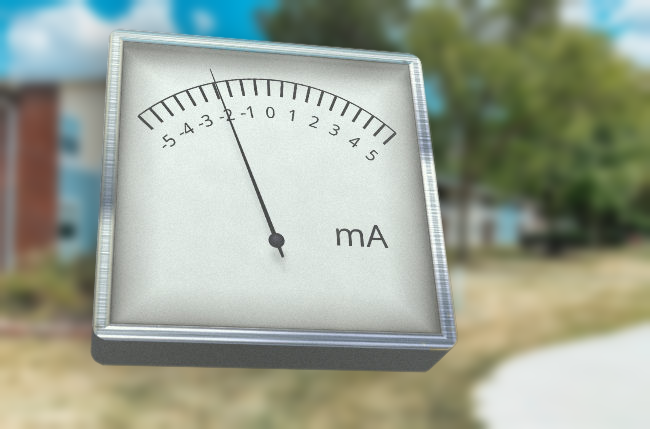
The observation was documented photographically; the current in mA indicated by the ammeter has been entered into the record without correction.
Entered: -2 mA
